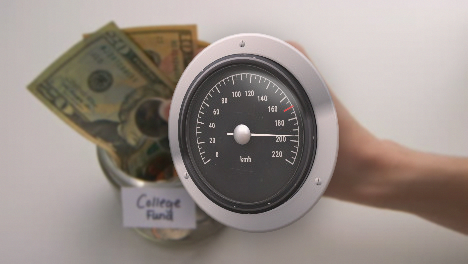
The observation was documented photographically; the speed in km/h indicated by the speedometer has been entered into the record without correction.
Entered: 195 km/h
